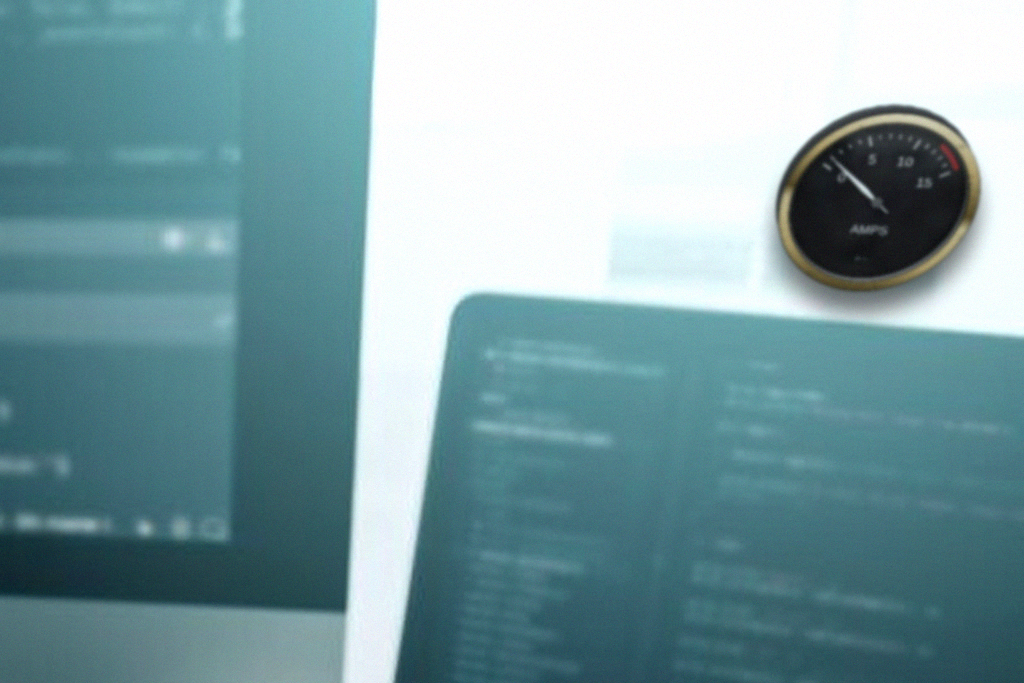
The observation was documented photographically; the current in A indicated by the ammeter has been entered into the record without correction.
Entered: 1 A
